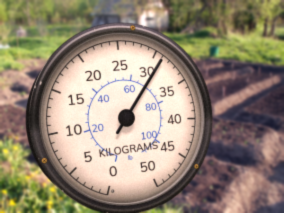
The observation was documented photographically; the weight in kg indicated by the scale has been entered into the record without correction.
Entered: 31 kg
